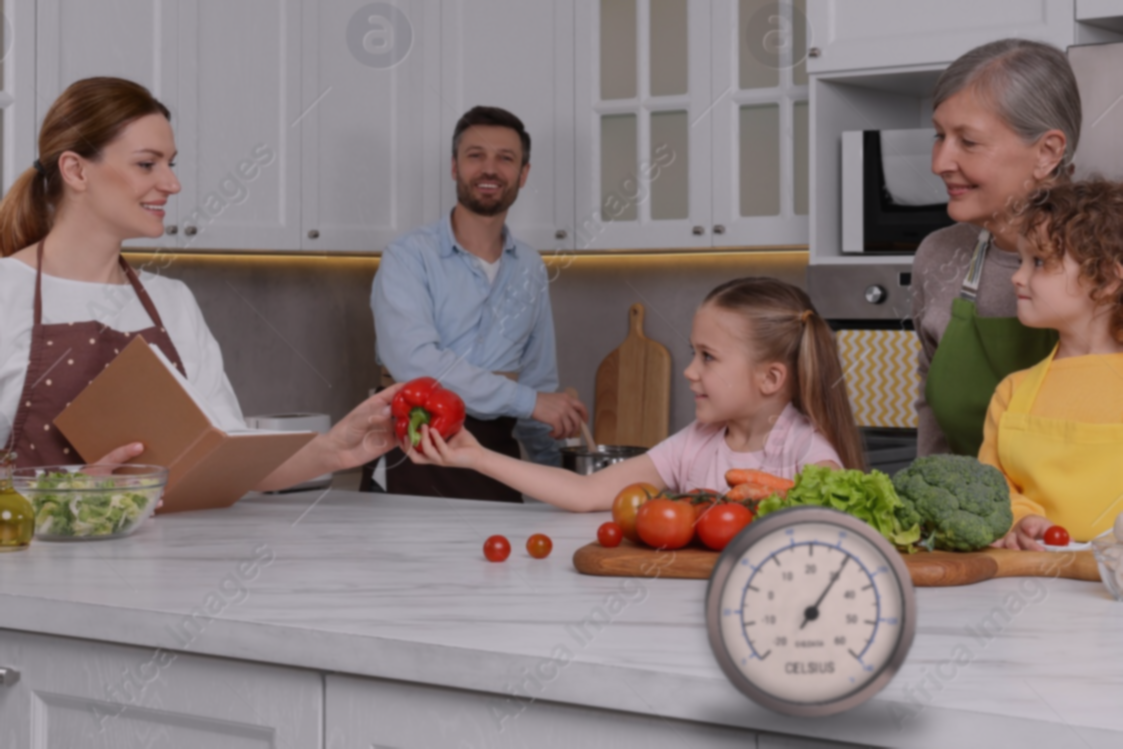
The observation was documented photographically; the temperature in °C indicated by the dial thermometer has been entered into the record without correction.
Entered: 30 °C
